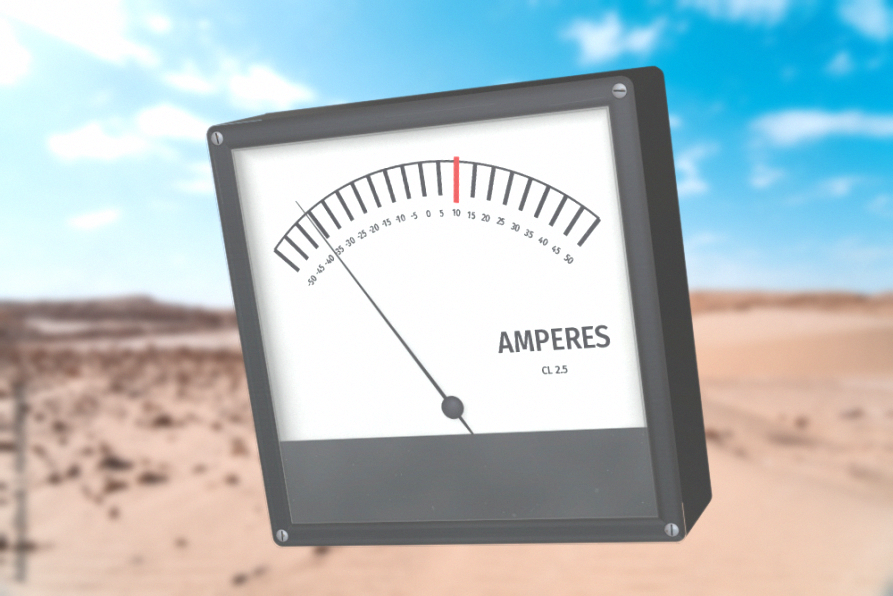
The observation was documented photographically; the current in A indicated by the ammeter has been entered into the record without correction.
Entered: -35 A
